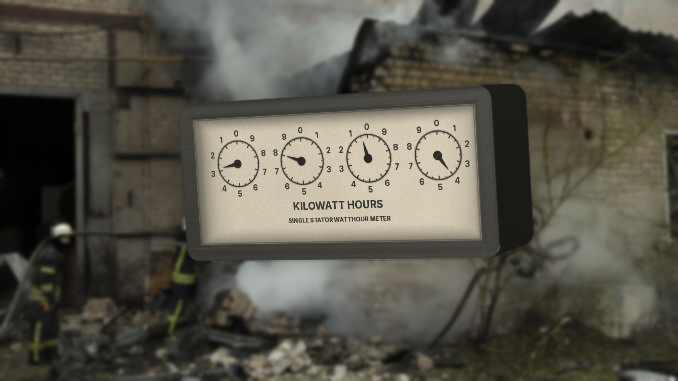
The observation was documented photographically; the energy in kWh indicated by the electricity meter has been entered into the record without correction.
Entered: 2804 kWh
